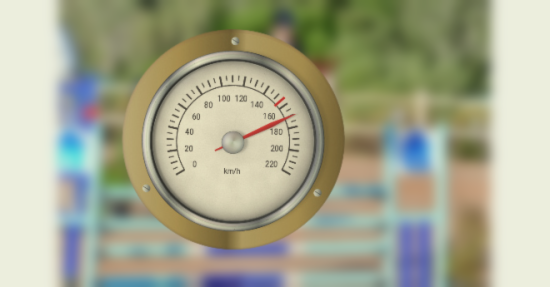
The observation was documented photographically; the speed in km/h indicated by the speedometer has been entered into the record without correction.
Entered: 170 km/h
